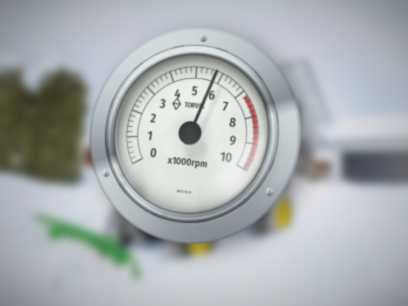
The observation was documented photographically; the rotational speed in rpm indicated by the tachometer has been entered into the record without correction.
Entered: 5800 rpm
